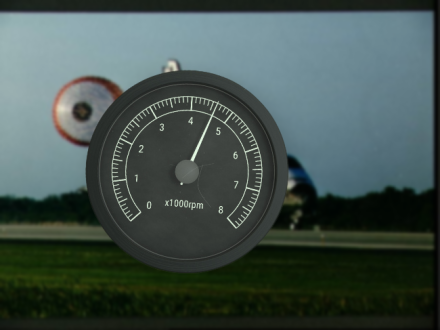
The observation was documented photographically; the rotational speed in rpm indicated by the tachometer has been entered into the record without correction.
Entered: 4600 rpm
